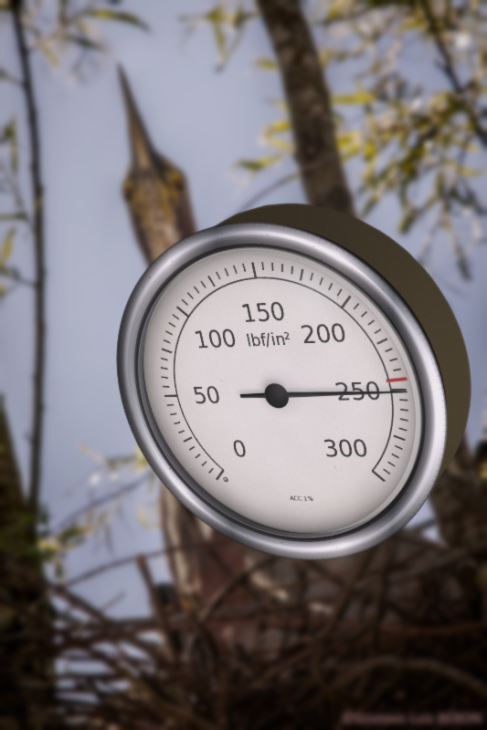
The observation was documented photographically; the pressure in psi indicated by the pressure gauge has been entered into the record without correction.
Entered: 250 psi
